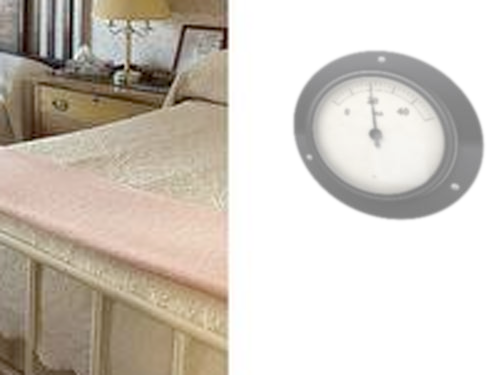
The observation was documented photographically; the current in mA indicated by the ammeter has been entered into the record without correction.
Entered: 20 mA
